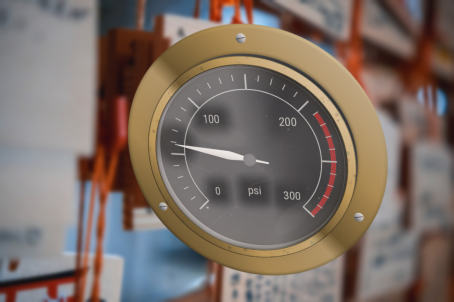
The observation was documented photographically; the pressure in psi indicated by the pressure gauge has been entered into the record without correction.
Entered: 60 psi
